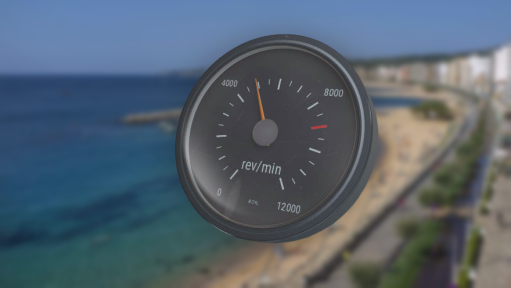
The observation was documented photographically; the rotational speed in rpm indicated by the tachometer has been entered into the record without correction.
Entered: 5000 rpm
